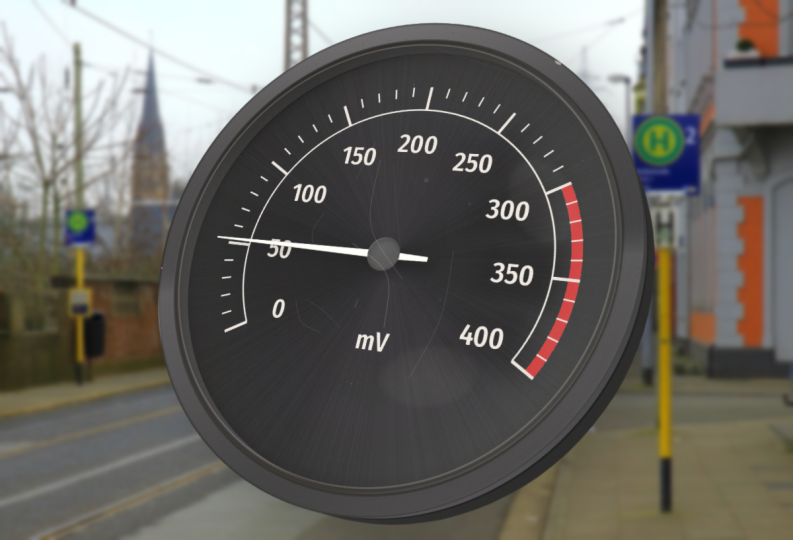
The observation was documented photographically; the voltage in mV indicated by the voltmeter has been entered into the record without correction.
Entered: 50 mV
